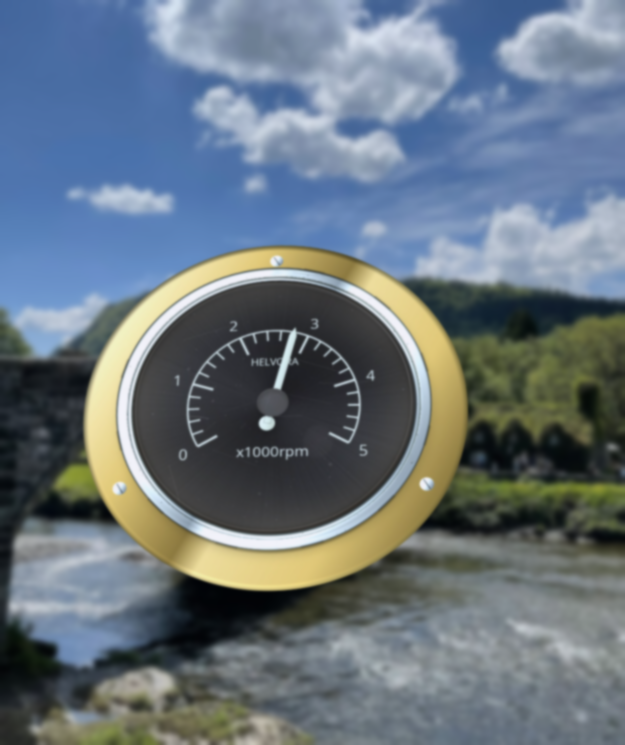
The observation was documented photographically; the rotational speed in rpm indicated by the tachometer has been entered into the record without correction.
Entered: 2800 rpm
